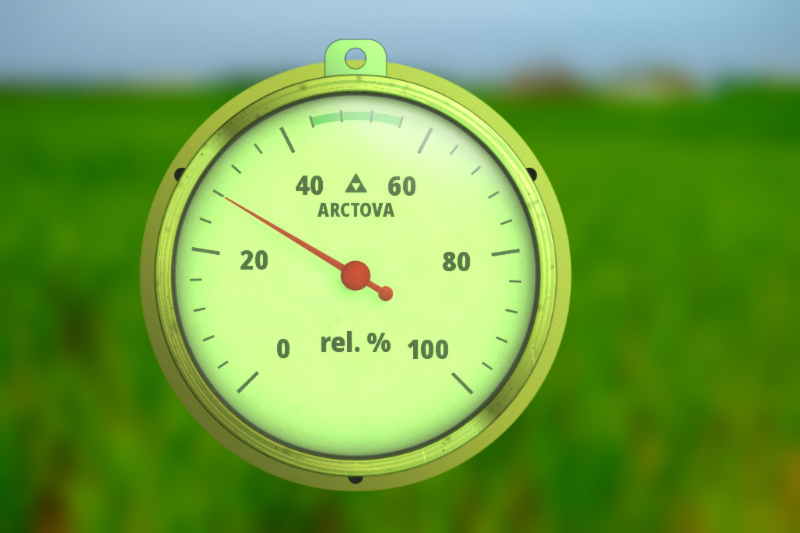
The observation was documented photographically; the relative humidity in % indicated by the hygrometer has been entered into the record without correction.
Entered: 28 %
